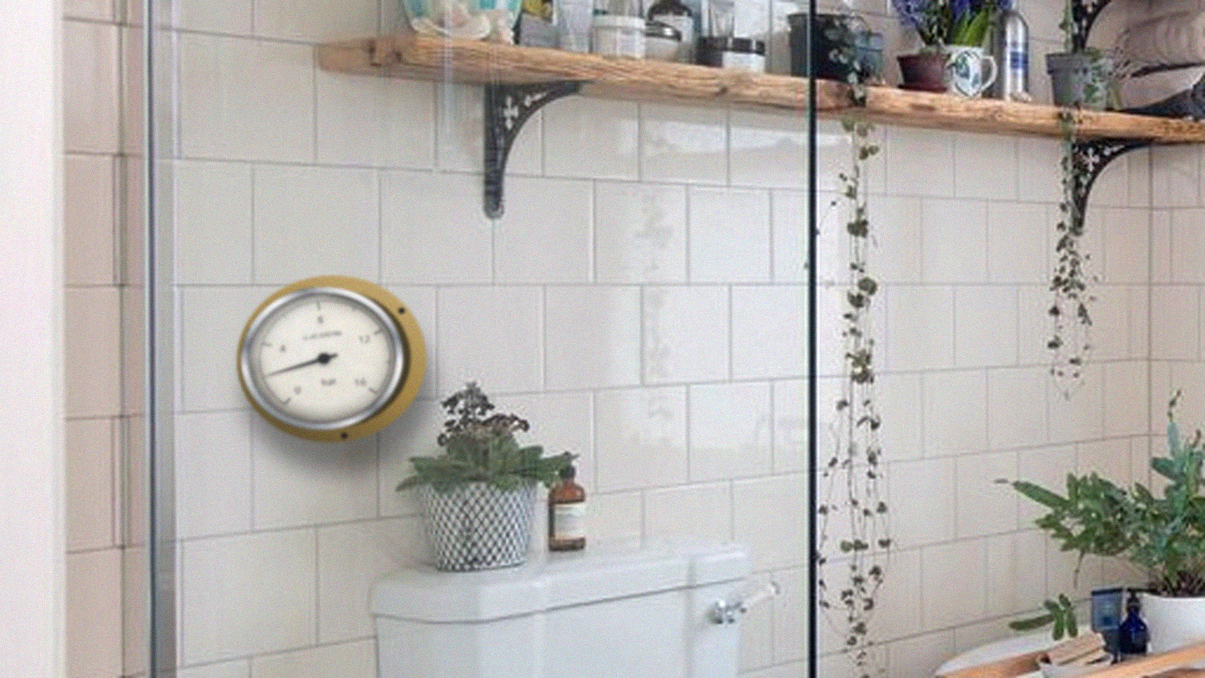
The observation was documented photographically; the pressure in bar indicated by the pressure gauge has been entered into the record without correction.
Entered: 2 bar
